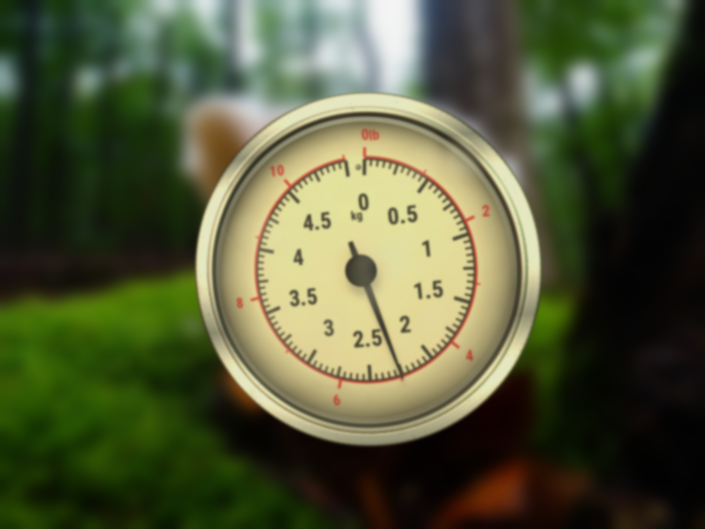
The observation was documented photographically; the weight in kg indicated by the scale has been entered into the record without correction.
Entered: 2.25 kg
